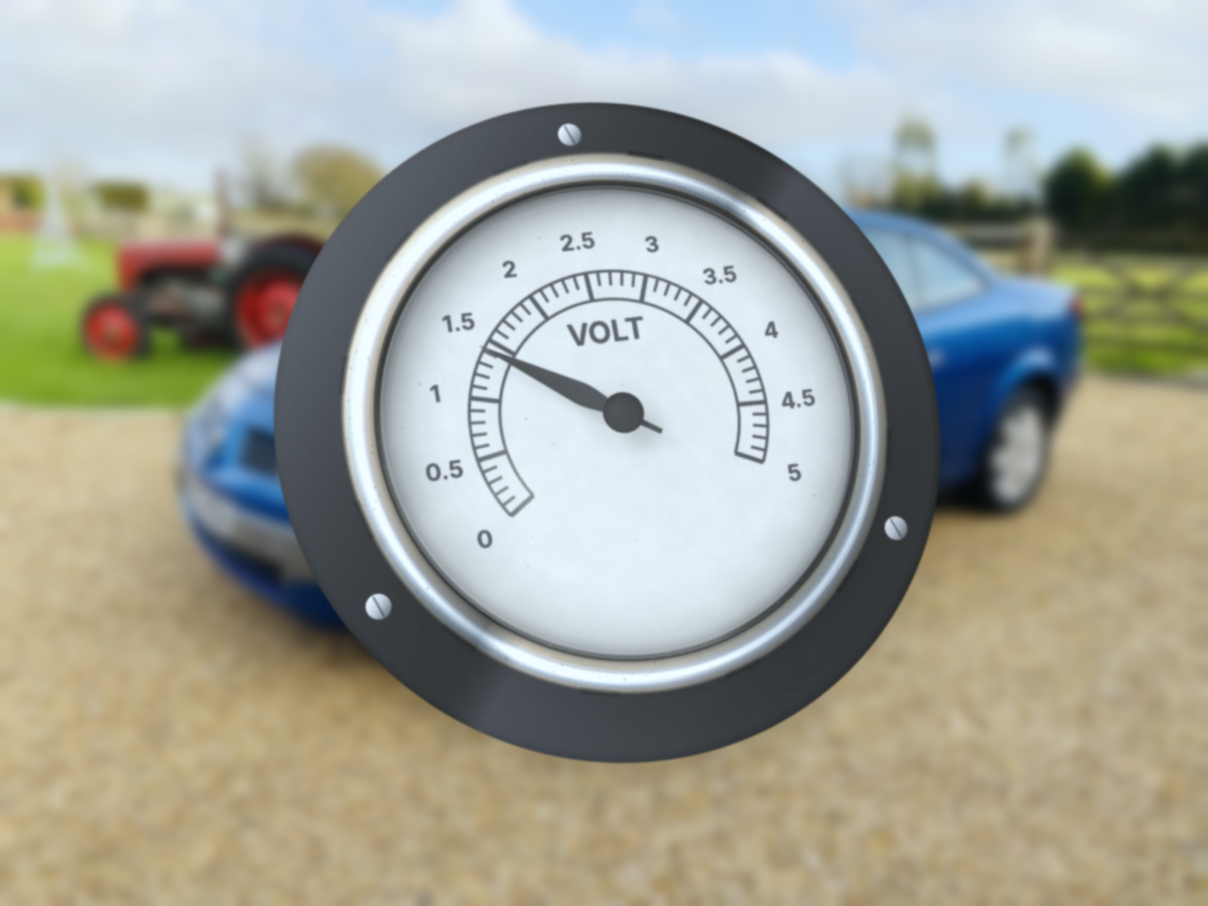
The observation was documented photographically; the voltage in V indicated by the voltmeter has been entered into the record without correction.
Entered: 1.4 V
